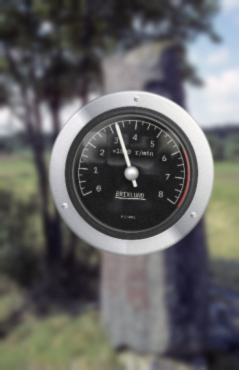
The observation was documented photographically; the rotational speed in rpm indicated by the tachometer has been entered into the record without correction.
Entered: 3250 rpm
